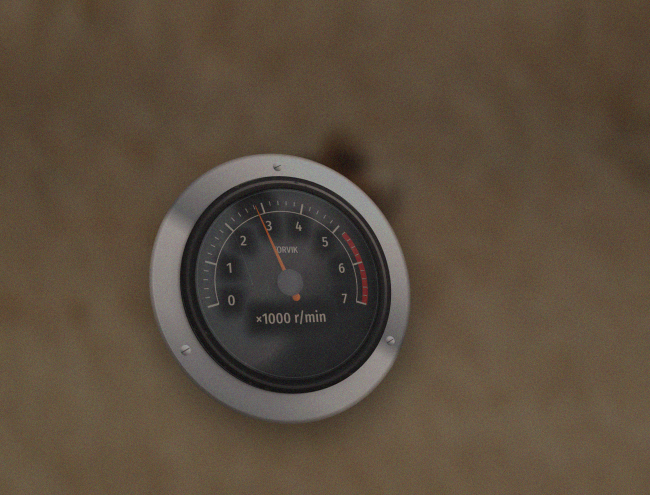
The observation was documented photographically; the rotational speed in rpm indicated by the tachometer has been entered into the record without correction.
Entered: 2800 rpm
